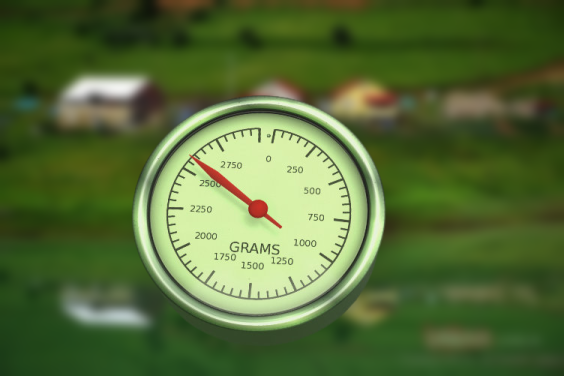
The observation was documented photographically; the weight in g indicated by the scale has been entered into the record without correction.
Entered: 2575 g
